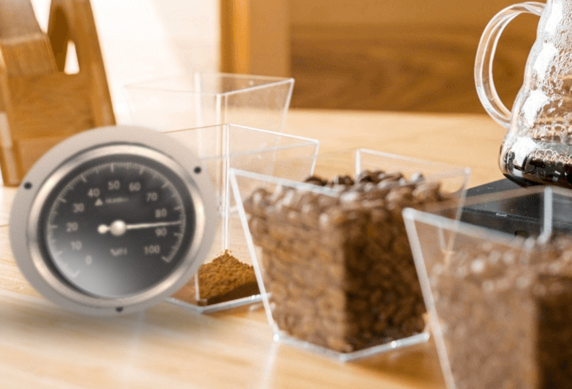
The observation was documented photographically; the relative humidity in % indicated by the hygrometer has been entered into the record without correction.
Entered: 85 %
